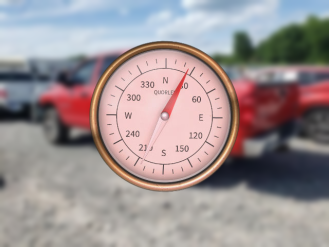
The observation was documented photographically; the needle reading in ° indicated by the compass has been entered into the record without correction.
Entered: 25 °
